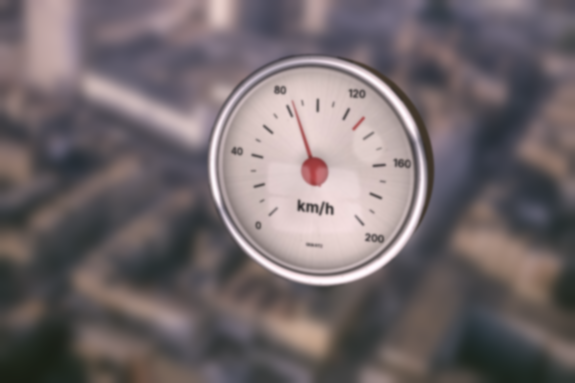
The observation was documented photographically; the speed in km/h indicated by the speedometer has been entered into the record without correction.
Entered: 85 km/h
